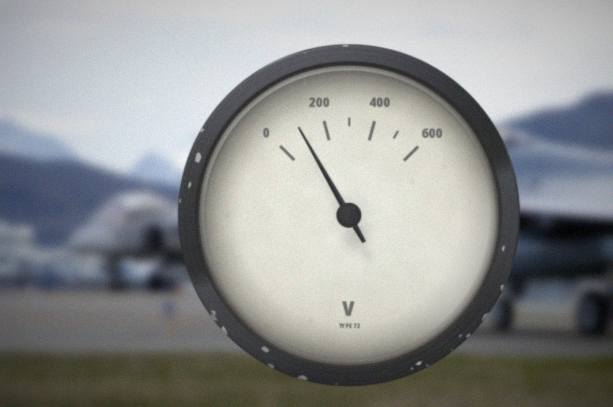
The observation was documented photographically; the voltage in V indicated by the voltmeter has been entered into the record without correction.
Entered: 100 V
